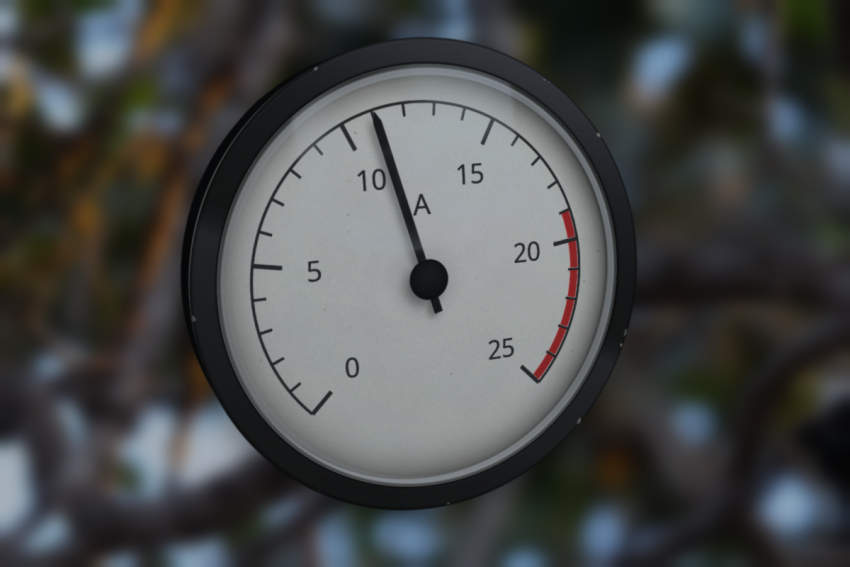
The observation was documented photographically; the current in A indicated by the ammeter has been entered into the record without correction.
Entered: 11 A
